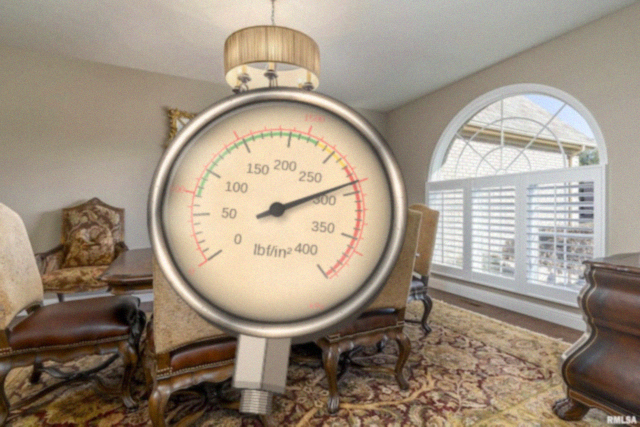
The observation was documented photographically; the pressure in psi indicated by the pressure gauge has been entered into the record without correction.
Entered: 290 psi
